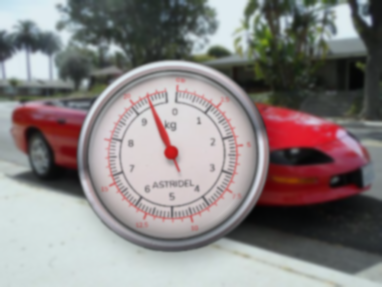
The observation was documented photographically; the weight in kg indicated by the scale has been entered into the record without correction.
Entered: 9.5 kg
